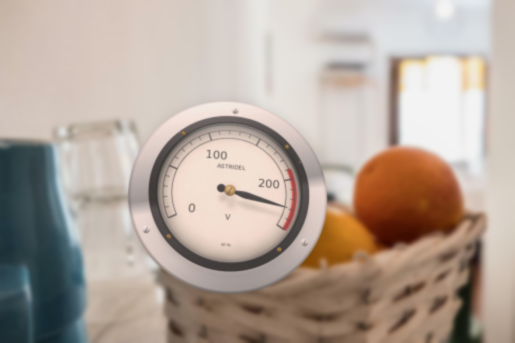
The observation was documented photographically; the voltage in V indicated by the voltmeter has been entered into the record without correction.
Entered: 230 V
